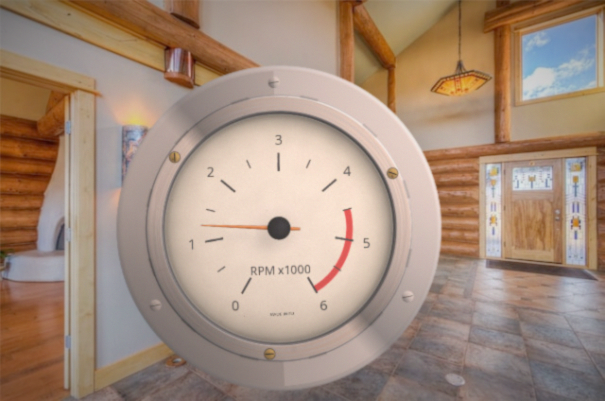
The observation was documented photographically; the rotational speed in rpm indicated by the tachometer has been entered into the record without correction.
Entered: 1250 rpm
